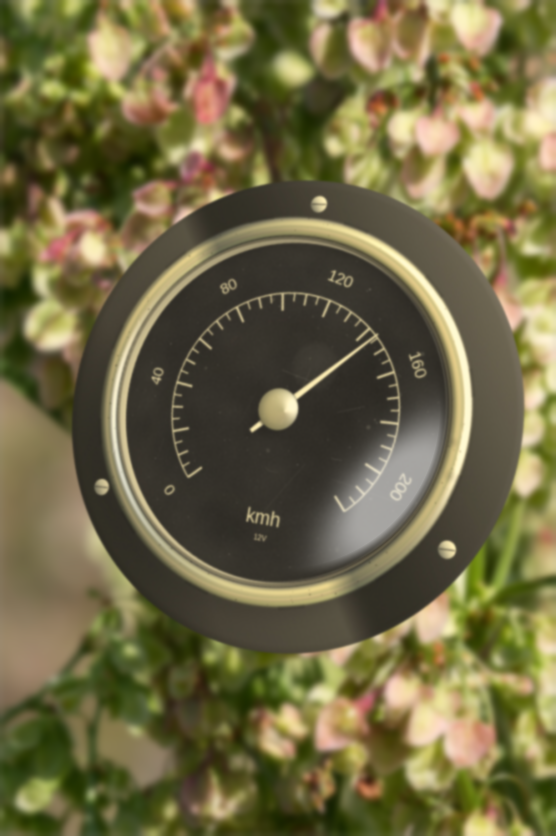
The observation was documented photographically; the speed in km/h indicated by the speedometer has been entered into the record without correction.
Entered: 145 km/h
